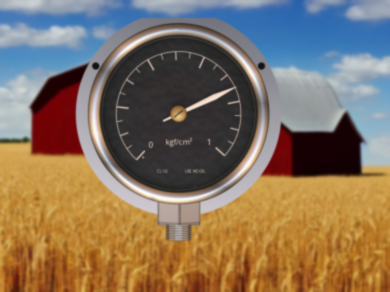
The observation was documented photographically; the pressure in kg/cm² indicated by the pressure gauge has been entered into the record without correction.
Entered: 0.75 kg/cm²
